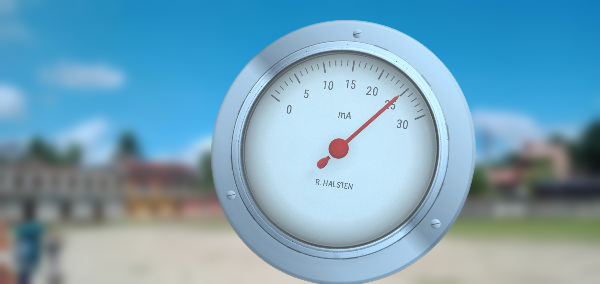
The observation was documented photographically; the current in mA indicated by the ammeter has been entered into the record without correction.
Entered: 25 mA
